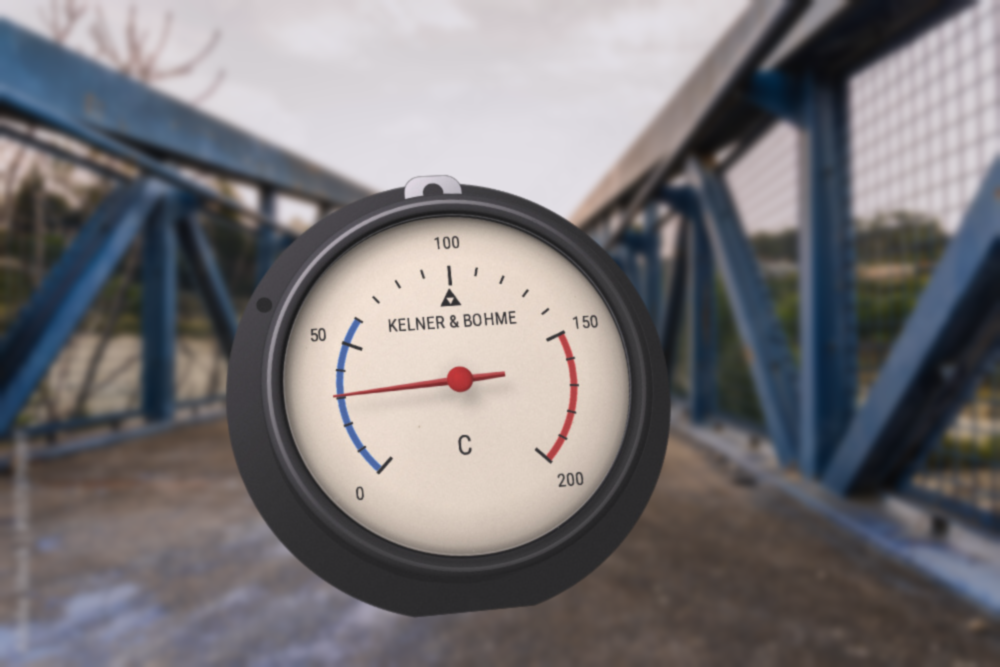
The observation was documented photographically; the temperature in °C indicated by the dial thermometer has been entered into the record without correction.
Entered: 30 °C
